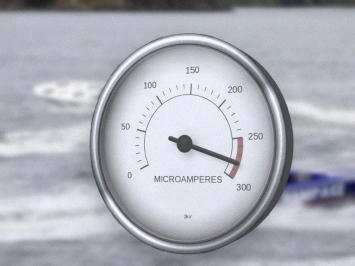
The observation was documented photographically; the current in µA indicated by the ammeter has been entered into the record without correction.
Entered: 280 µA
